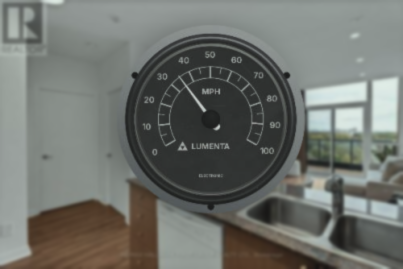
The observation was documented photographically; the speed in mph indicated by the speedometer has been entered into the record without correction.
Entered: 35 mph
